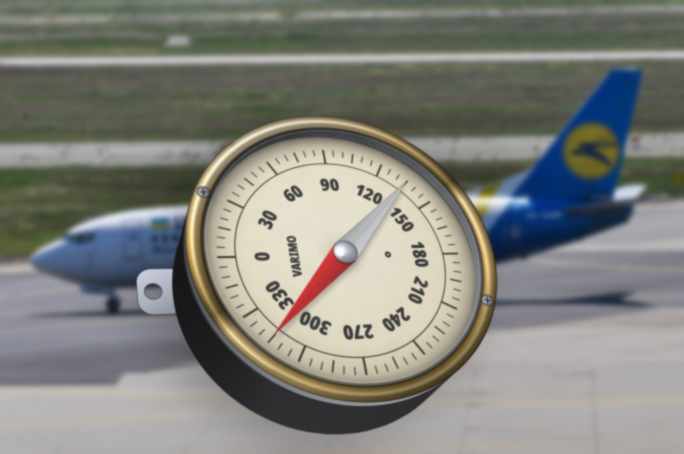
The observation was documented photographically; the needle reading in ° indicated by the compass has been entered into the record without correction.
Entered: 315 °
